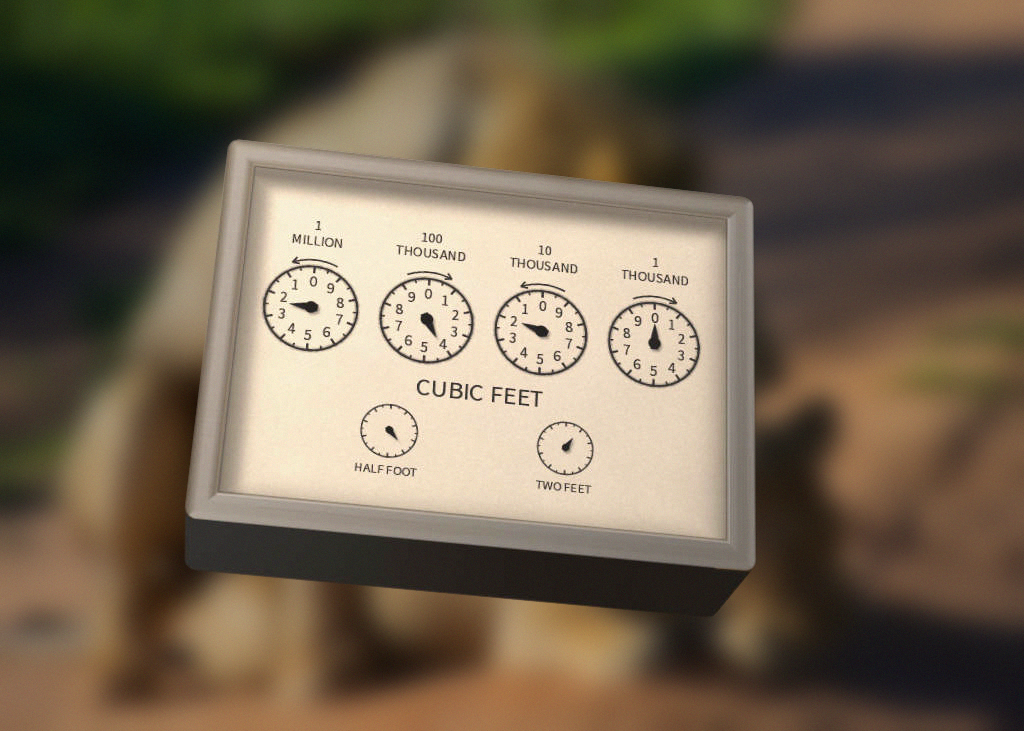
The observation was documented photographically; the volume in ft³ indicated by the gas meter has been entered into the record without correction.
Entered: 242000 ft³
